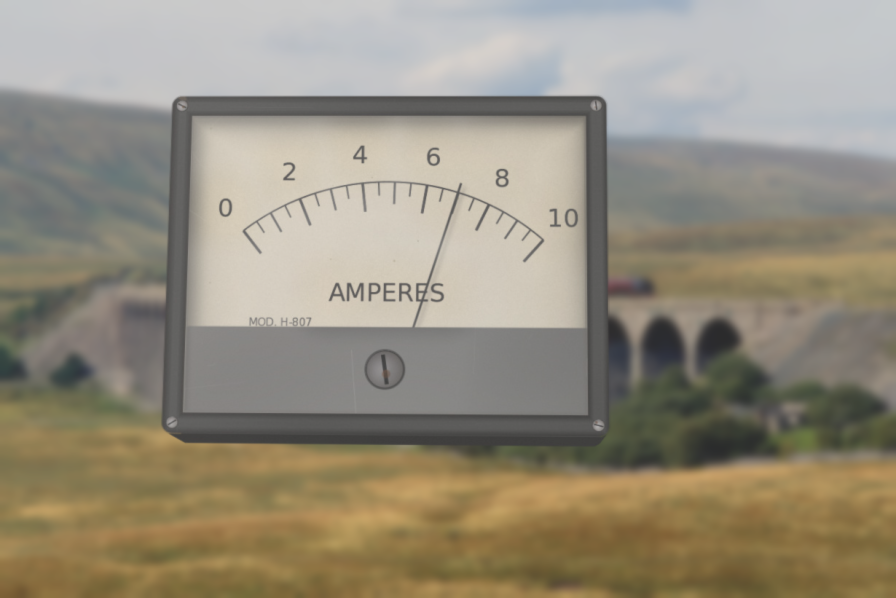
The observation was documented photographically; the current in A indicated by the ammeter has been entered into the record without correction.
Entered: 7 A
